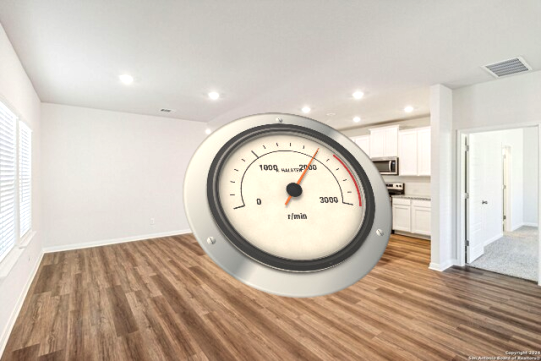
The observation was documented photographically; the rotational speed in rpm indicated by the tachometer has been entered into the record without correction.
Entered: 2000 rpm
